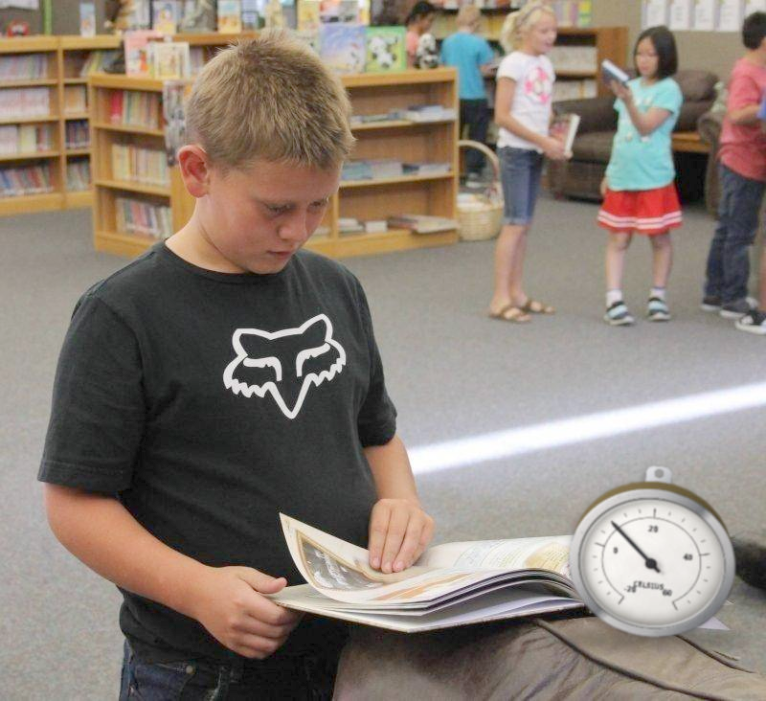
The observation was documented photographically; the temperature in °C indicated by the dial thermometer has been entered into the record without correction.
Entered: 8 °C
